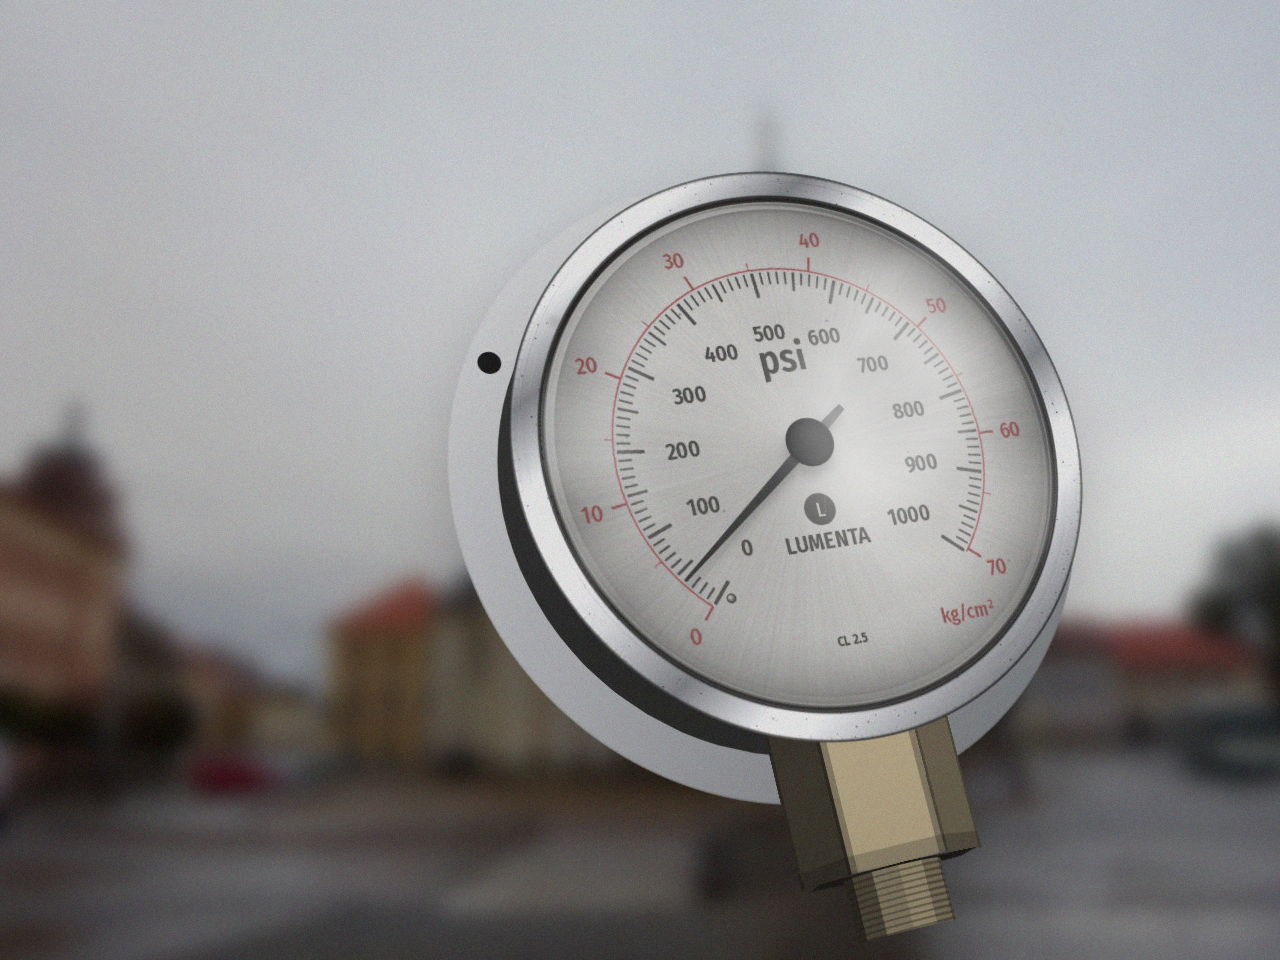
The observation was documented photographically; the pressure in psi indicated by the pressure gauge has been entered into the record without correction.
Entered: 40 psi
